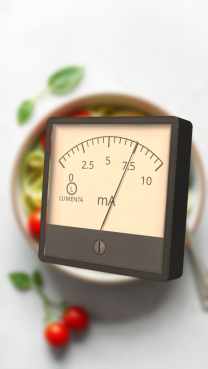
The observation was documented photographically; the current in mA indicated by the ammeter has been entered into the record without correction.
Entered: 7.5 mA
